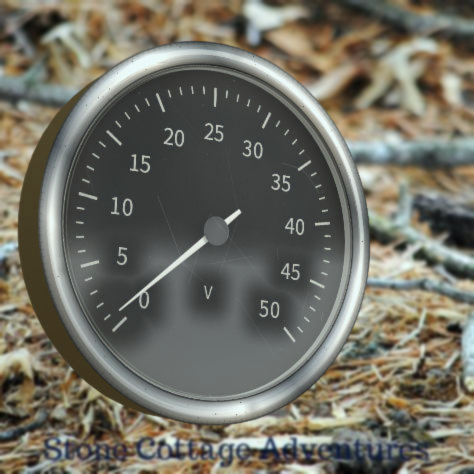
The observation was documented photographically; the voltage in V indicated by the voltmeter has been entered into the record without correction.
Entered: 1 V
